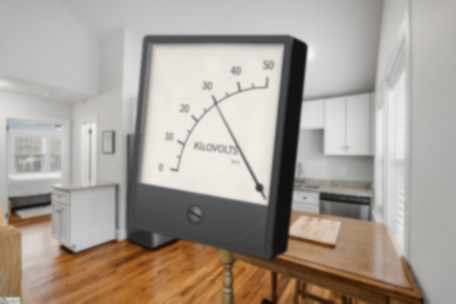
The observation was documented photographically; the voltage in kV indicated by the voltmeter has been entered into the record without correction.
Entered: 30 kV
